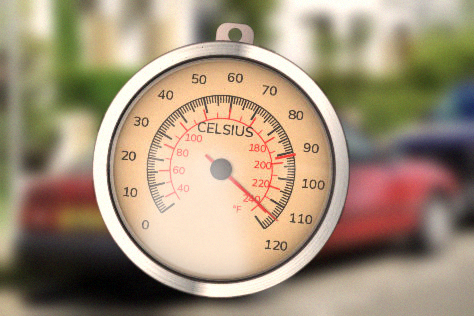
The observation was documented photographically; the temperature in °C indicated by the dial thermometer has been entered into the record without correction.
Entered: 115 °C
